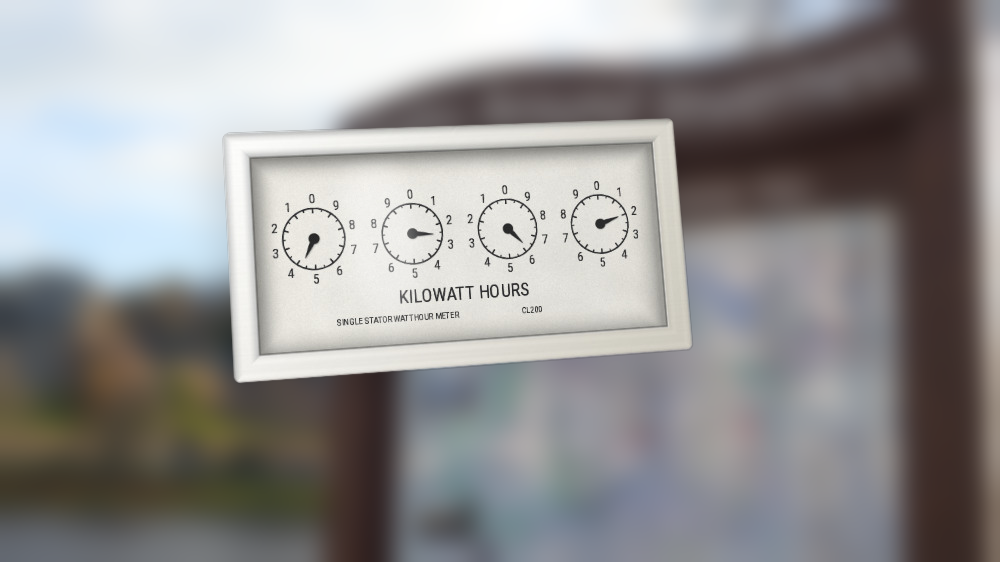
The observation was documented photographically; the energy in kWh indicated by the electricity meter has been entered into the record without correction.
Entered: 4262 kWh
